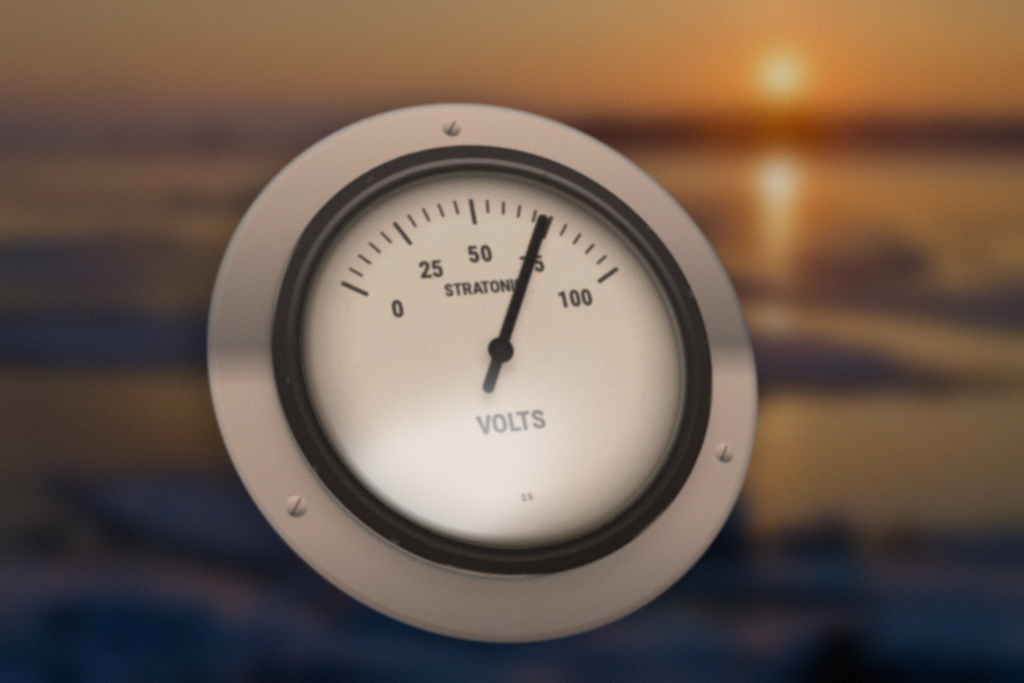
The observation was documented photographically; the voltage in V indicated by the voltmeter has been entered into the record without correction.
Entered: 72.5 V
